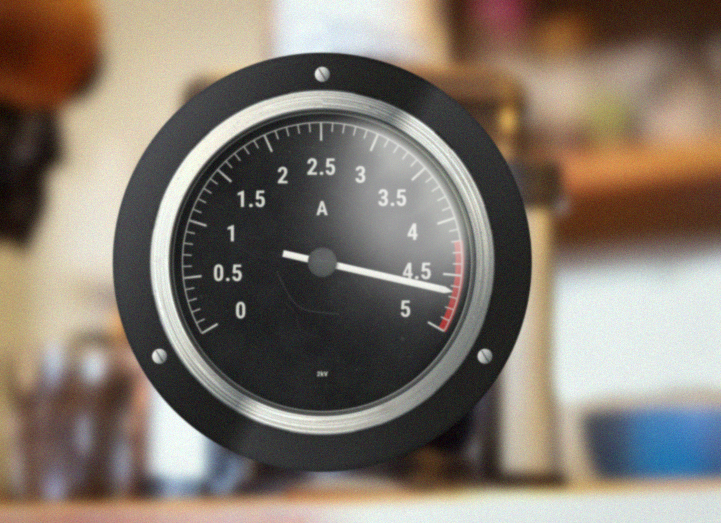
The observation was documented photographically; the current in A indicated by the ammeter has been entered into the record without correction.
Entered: 4.65 A
